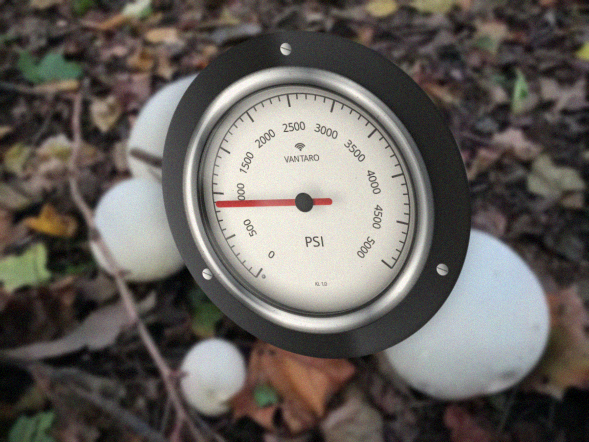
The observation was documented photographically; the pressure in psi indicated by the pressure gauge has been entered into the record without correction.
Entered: 900 psi
